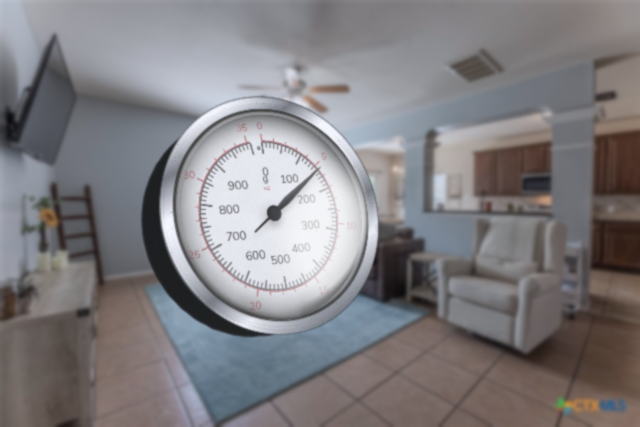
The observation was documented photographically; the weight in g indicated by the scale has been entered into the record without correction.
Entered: 150 g
